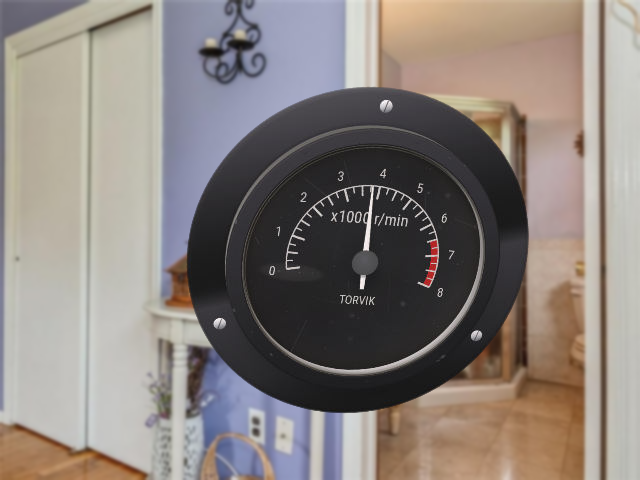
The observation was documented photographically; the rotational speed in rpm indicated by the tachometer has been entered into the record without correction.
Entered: 3750 rpm
